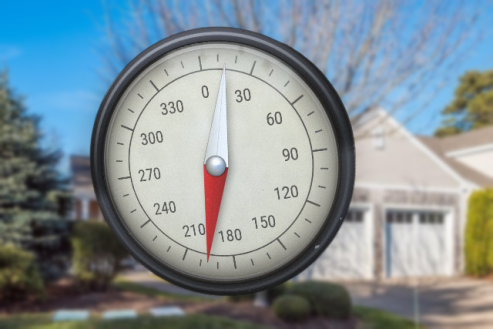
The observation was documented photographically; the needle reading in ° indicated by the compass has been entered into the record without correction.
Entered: 195 °
